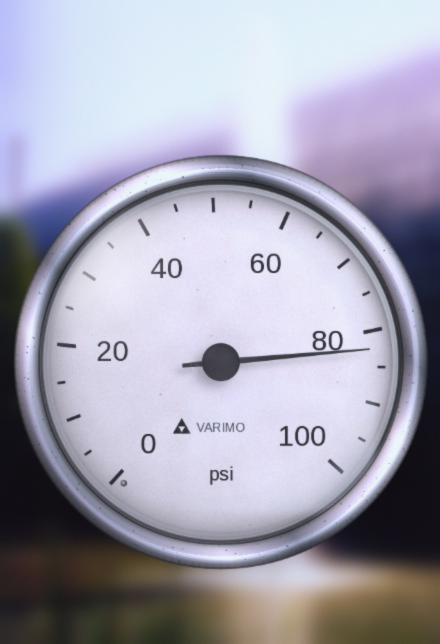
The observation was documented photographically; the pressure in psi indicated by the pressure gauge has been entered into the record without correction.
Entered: 82.5 psi
